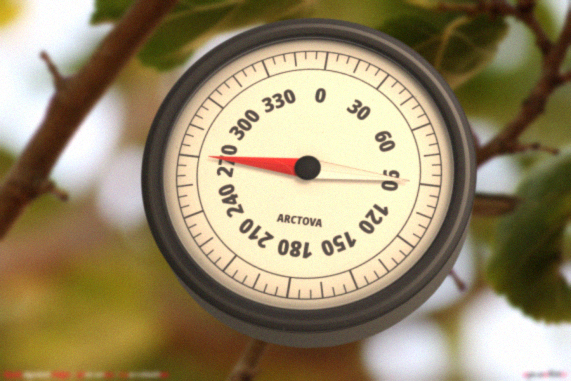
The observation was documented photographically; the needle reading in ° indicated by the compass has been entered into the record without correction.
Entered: 270 °
